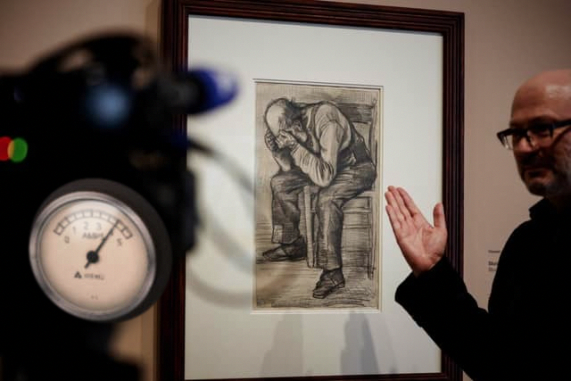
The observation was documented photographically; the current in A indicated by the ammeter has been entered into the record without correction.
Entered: 4 A
